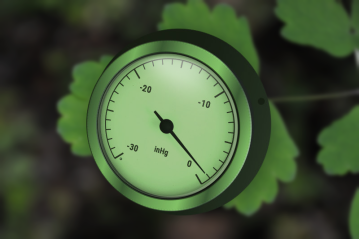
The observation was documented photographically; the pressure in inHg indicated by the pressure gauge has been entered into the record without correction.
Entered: -1 inHg
